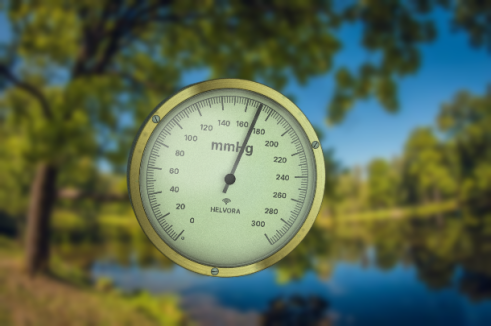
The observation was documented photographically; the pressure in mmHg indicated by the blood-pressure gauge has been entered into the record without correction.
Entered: 170 mmHg
